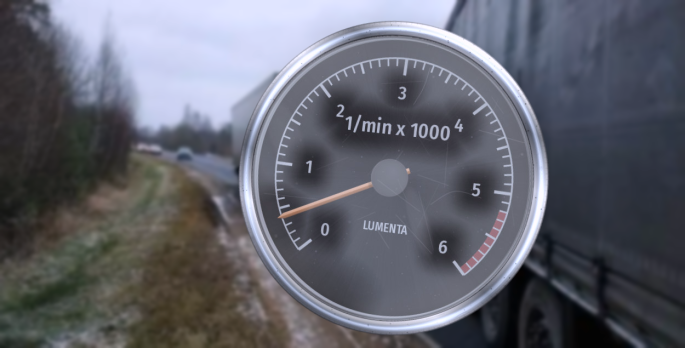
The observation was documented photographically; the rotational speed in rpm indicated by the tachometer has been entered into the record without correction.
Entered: 400 rpm
